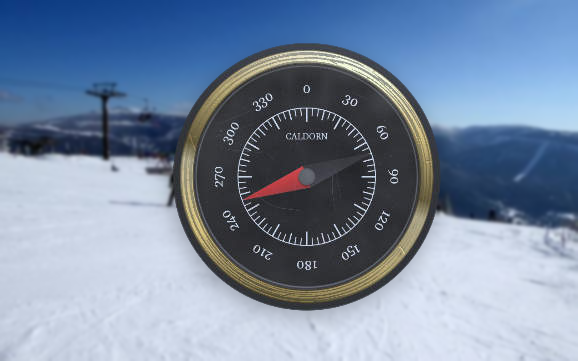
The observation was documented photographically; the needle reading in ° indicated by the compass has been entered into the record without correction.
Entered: 250 °
